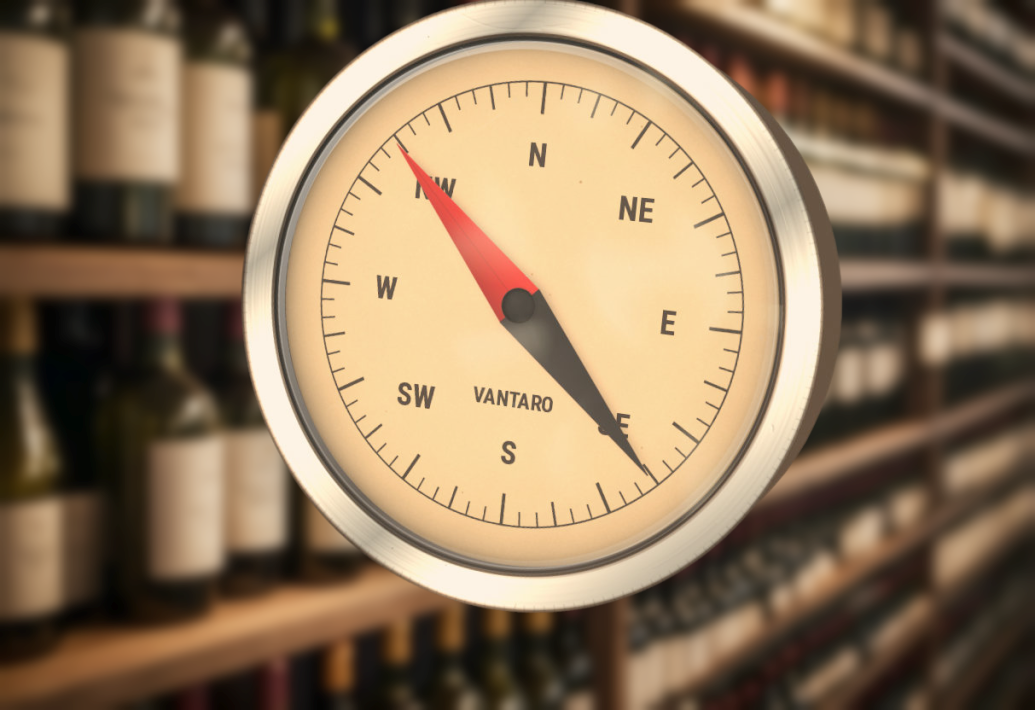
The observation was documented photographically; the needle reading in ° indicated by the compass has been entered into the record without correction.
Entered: 315 °
